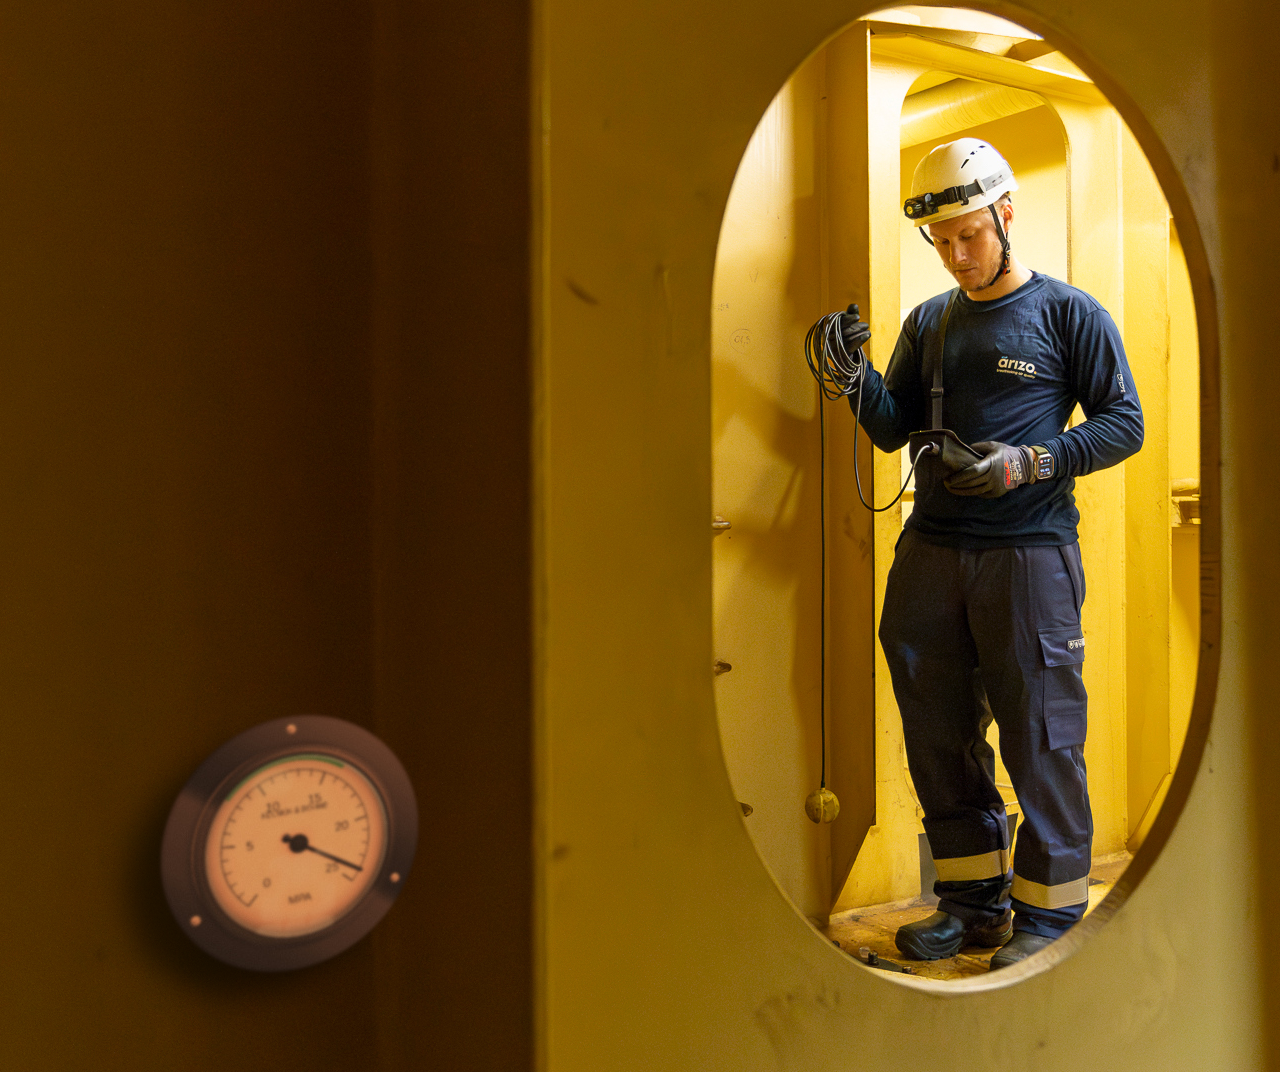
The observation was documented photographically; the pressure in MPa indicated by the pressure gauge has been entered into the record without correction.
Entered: 24 MPa
